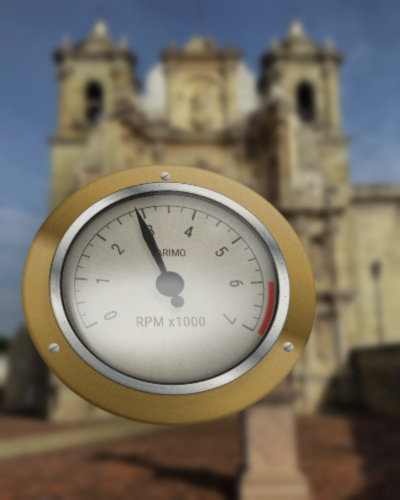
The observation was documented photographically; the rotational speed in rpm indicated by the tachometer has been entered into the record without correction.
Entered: 2875 rpm
